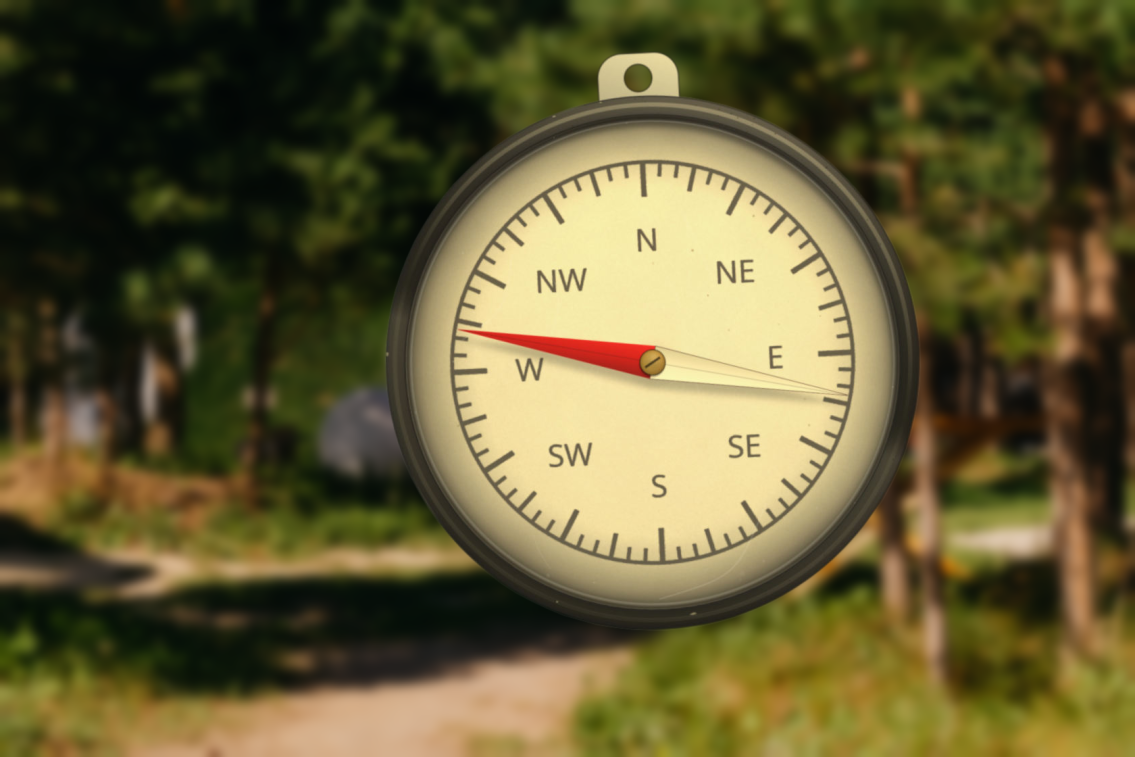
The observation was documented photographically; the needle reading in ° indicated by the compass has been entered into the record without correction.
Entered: 282.5 °
